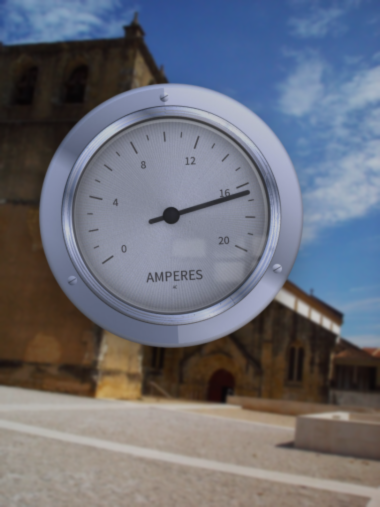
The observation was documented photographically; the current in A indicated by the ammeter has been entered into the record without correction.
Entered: 16.5 A
